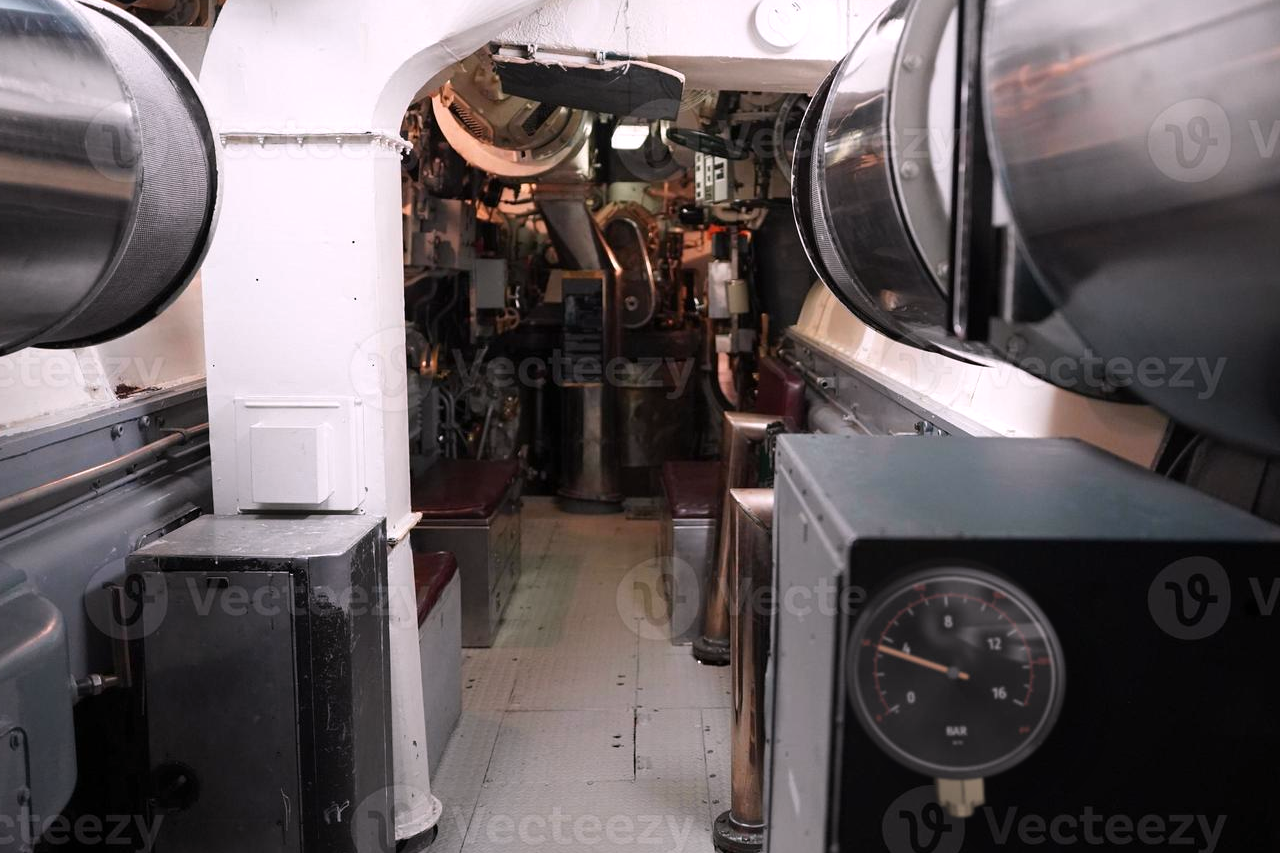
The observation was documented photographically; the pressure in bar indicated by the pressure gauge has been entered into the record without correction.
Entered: 3.5 bar
